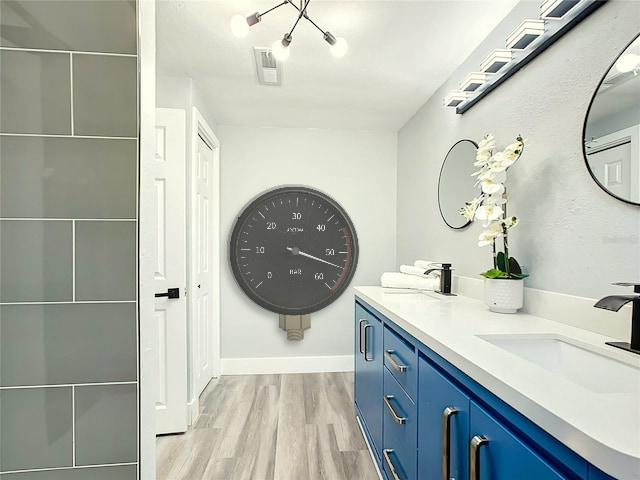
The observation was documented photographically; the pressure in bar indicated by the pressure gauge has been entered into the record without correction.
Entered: 54 bar
